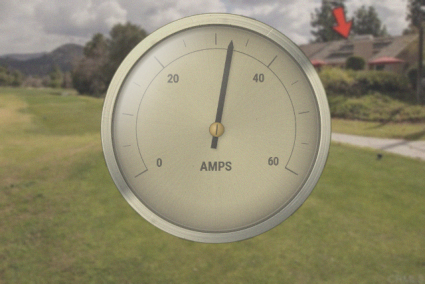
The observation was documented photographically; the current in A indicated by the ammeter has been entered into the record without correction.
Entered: 32.5 A
